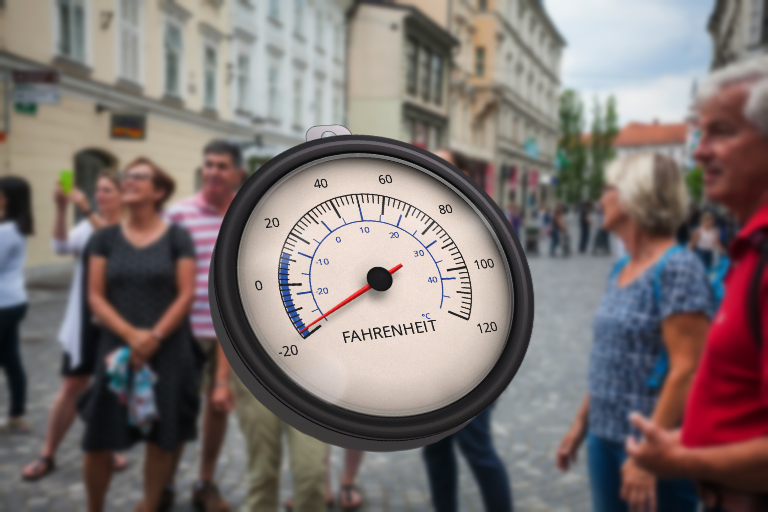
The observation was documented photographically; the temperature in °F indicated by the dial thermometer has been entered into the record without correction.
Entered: -18 °F
